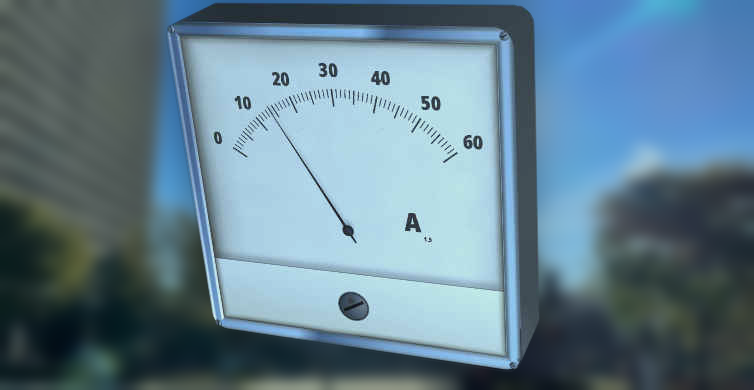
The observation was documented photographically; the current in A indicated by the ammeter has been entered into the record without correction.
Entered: 15 A
